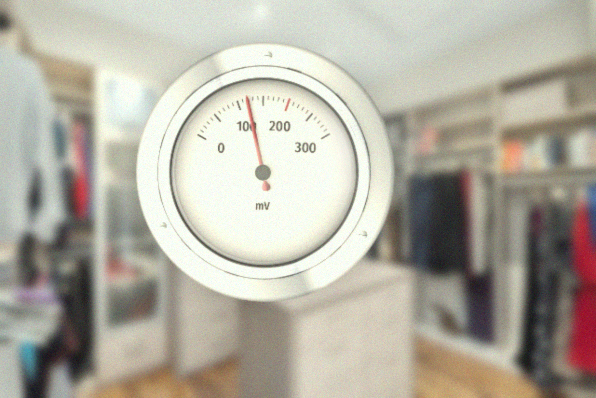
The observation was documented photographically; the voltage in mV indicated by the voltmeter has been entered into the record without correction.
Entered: 120 mV
